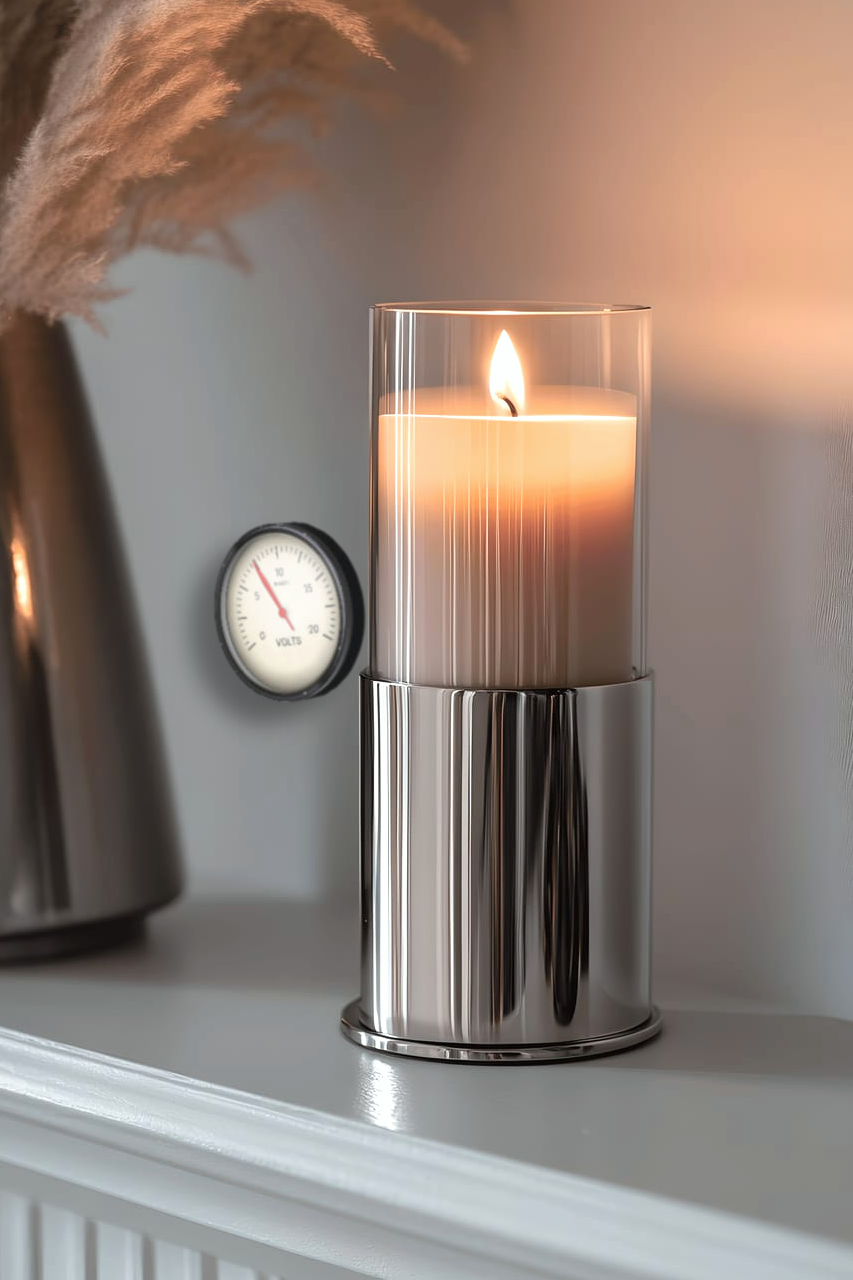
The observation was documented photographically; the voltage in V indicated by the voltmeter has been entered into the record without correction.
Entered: 7.5 V
